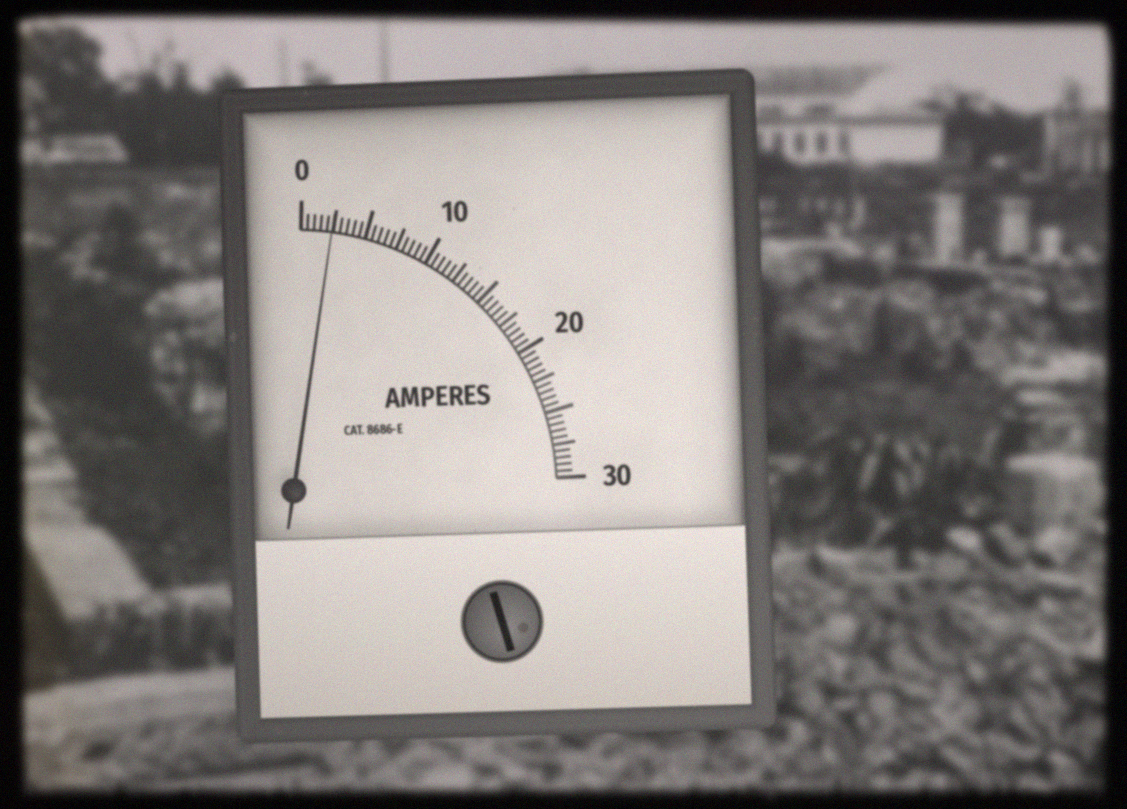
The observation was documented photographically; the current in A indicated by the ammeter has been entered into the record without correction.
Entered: 2.5 A
